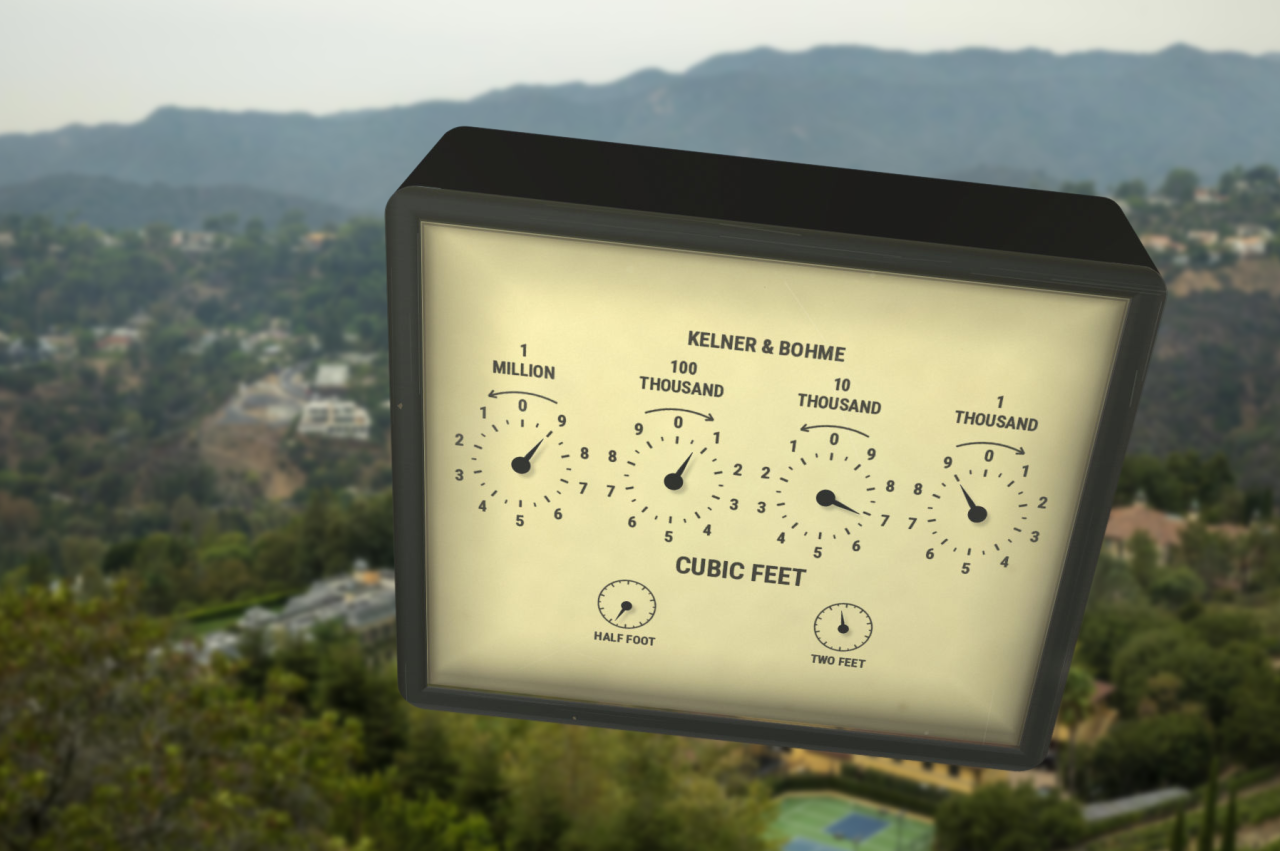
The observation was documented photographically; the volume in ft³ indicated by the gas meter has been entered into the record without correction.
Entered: 906900 ft³
